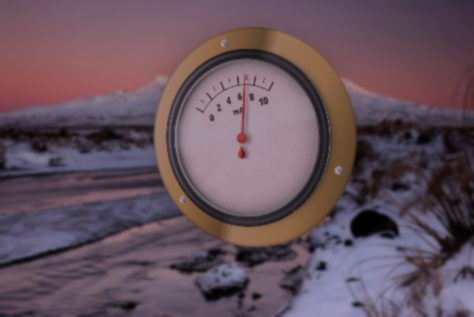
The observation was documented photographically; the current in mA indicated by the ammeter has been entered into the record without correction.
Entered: 7 mA
